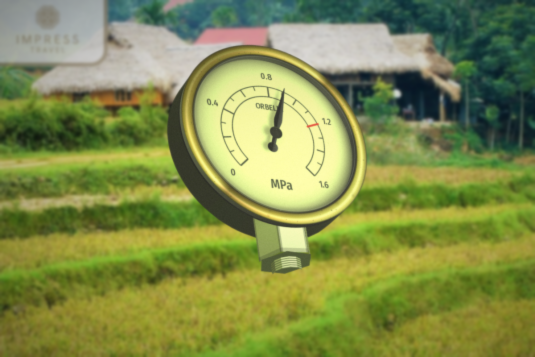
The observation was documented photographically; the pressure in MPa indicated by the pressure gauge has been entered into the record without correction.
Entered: 0.9 MPa
